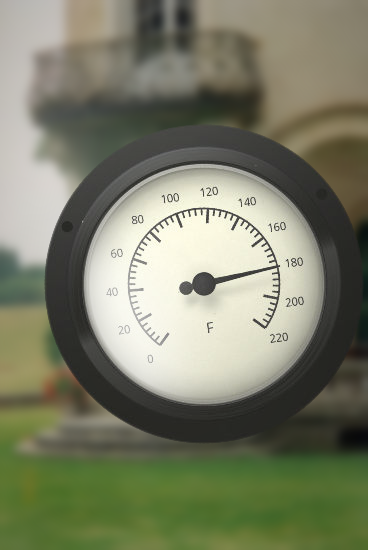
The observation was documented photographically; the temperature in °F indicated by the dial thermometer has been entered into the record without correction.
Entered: 180 °F
